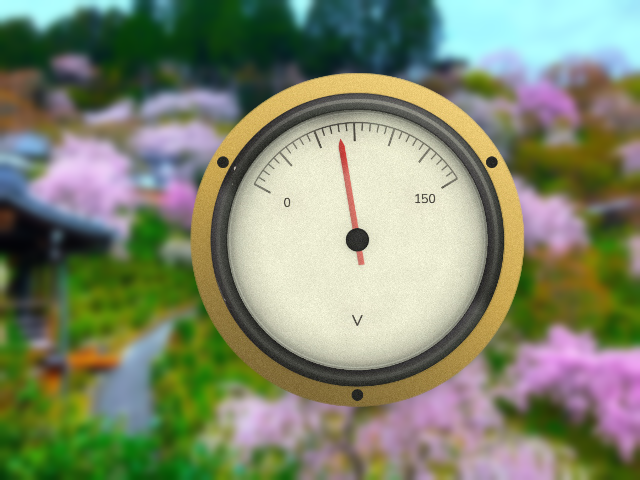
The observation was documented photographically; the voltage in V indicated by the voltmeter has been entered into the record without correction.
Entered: 65 V
